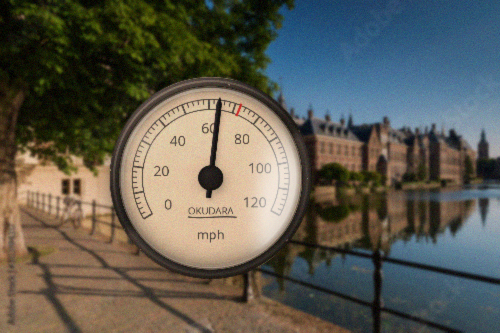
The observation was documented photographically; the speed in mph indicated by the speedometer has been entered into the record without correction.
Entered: 64 mph
